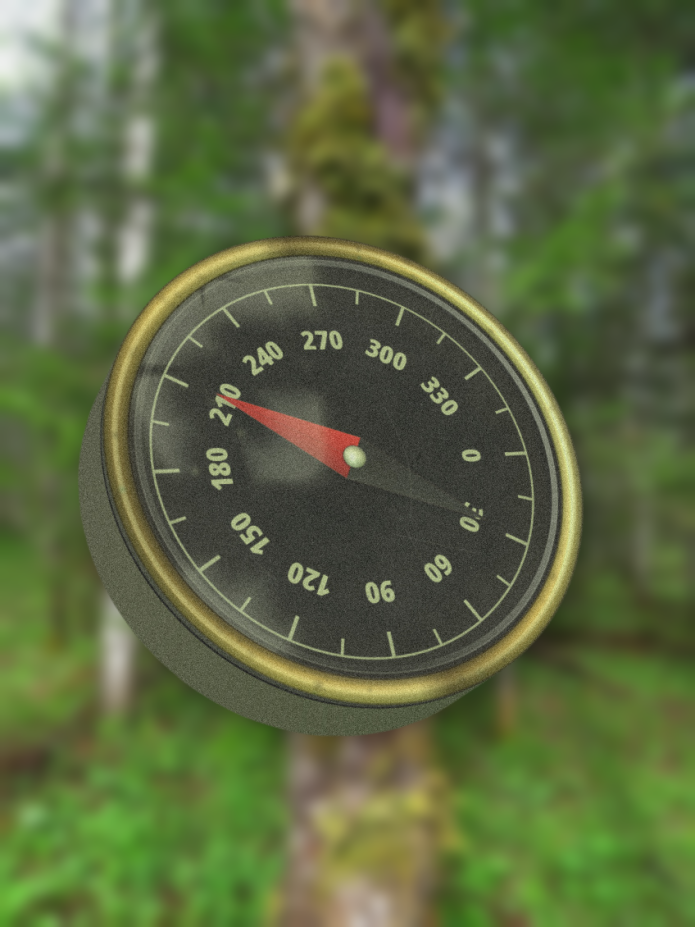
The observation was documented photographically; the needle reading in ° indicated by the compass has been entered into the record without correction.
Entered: 210 °
